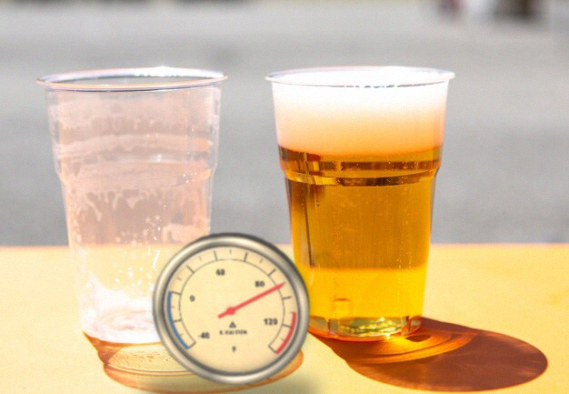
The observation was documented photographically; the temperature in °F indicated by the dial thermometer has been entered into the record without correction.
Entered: 90 °F
